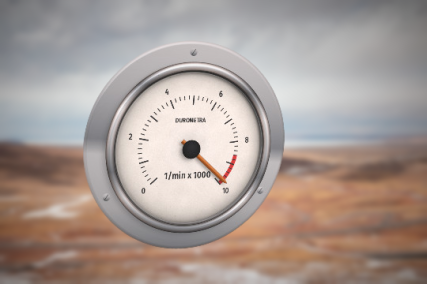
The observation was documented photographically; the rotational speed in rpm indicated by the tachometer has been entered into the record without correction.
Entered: 9800 rpm
